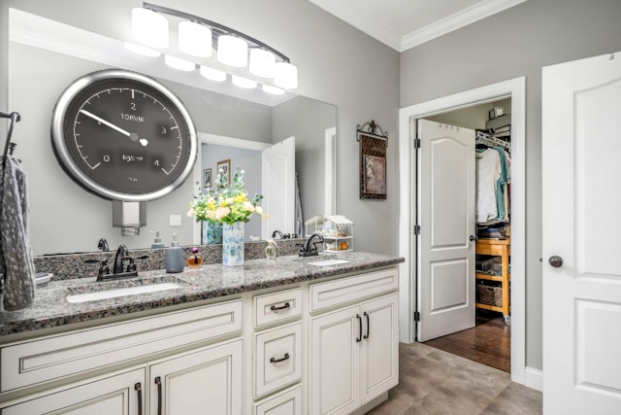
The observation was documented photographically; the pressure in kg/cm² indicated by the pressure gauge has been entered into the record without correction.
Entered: 1 kg/cm²
